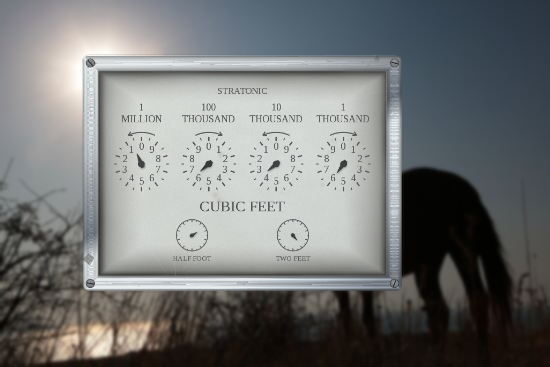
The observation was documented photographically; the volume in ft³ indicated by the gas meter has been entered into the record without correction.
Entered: 63600 ft³
